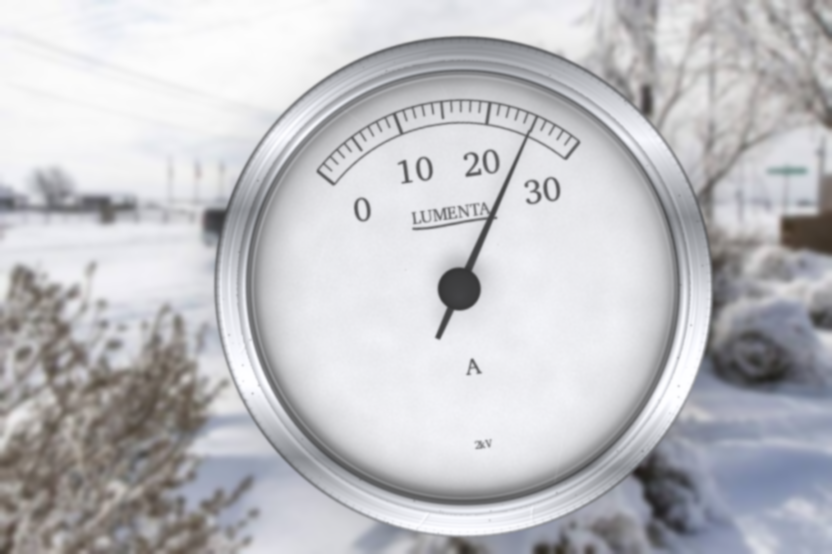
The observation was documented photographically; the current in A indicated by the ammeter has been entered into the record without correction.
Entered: 25 A
